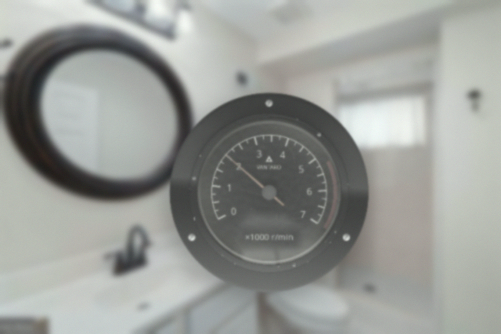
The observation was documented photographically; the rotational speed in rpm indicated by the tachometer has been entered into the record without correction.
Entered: 2000 rpm
